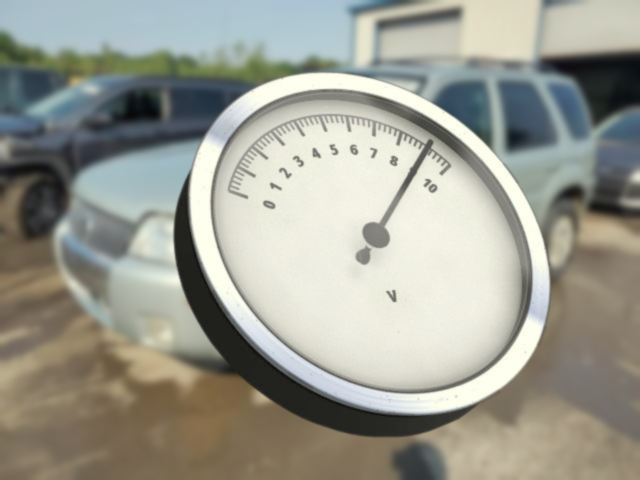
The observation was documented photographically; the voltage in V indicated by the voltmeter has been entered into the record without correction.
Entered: 9 V
